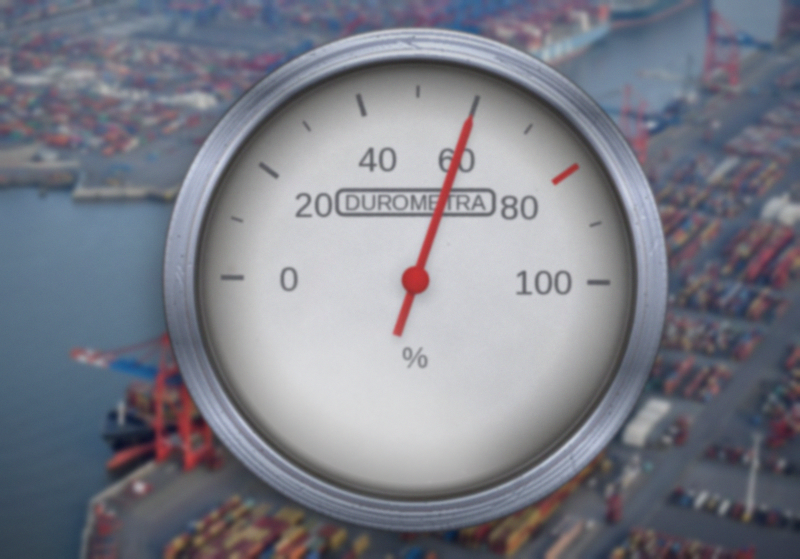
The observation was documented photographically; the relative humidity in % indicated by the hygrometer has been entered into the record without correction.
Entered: 60 %
